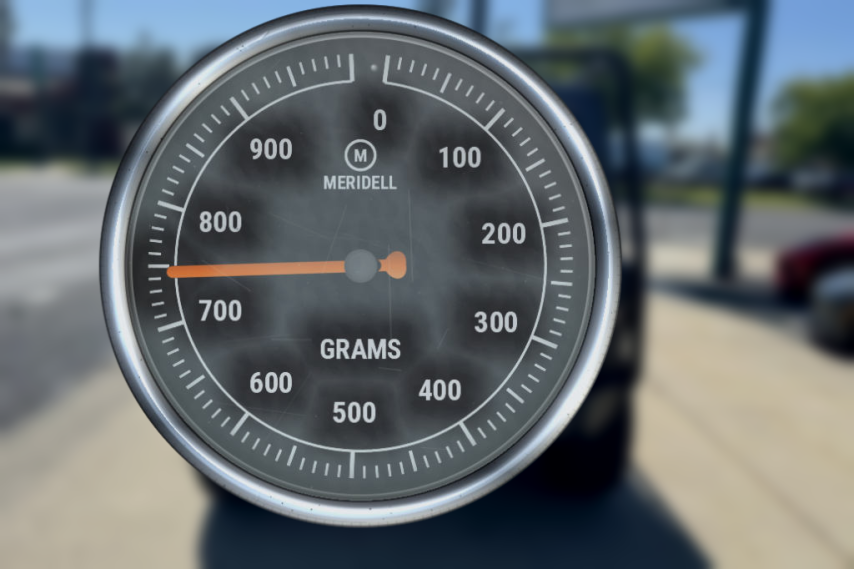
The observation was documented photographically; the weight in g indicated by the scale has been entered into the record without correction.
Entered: 745 g
